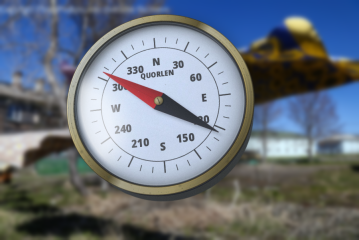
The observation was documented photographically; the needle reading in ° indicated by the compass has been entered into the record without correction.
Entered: 305 °
